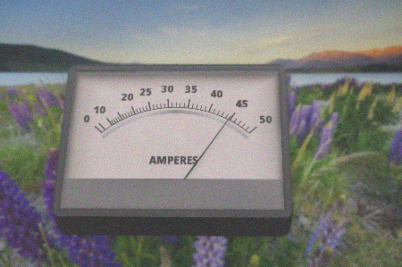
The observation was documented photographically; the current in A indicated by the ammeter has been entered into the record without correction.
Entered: 45 A
